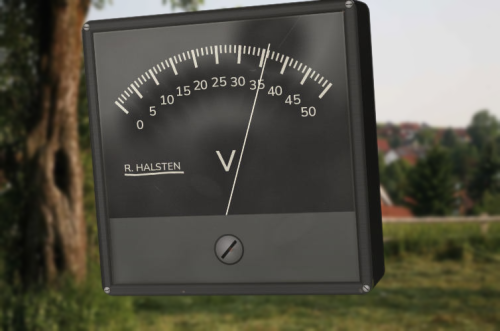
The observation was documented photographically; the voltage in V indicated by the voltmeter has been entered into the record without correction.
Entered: 36 V
